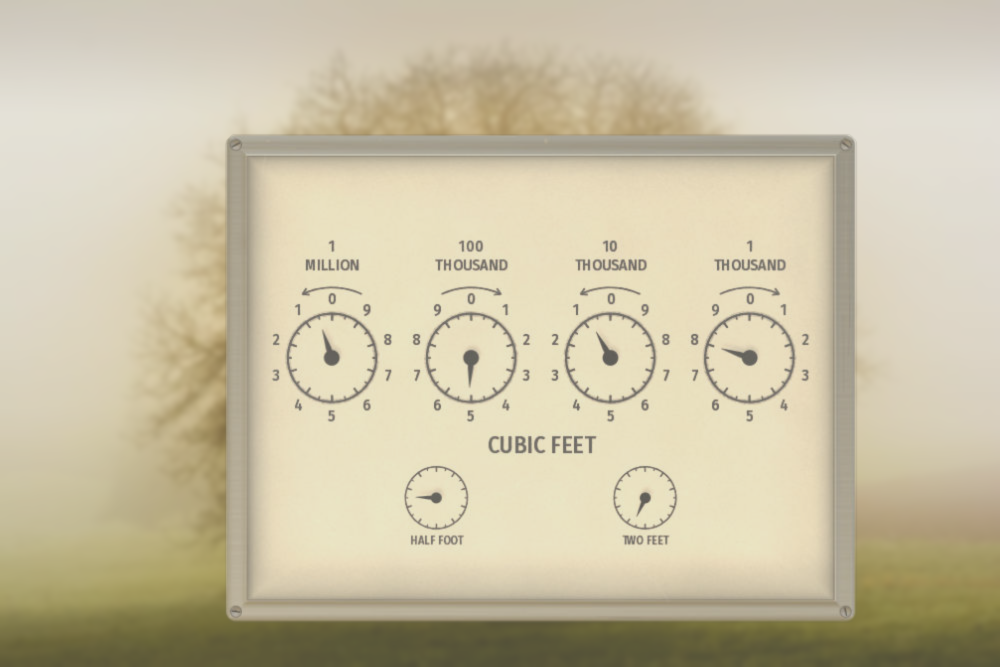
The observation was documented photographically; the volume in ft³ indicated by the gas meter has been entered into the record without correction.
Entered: 50800 ft³
